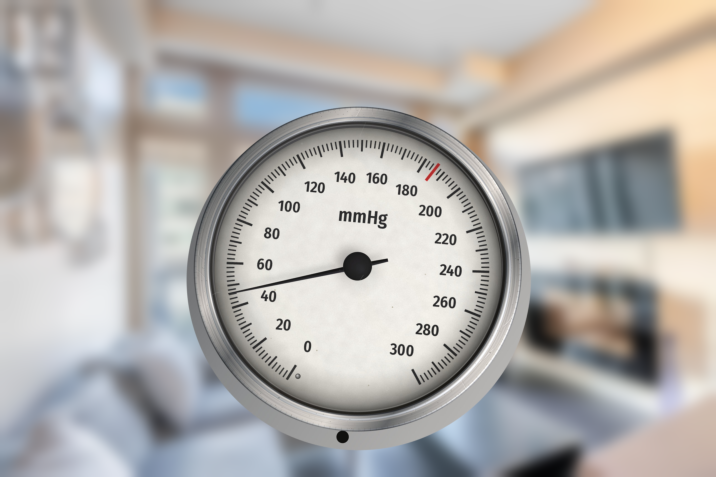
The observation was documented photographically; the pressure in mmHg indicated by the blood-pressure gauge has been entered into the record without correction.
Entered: 46 mmHg
